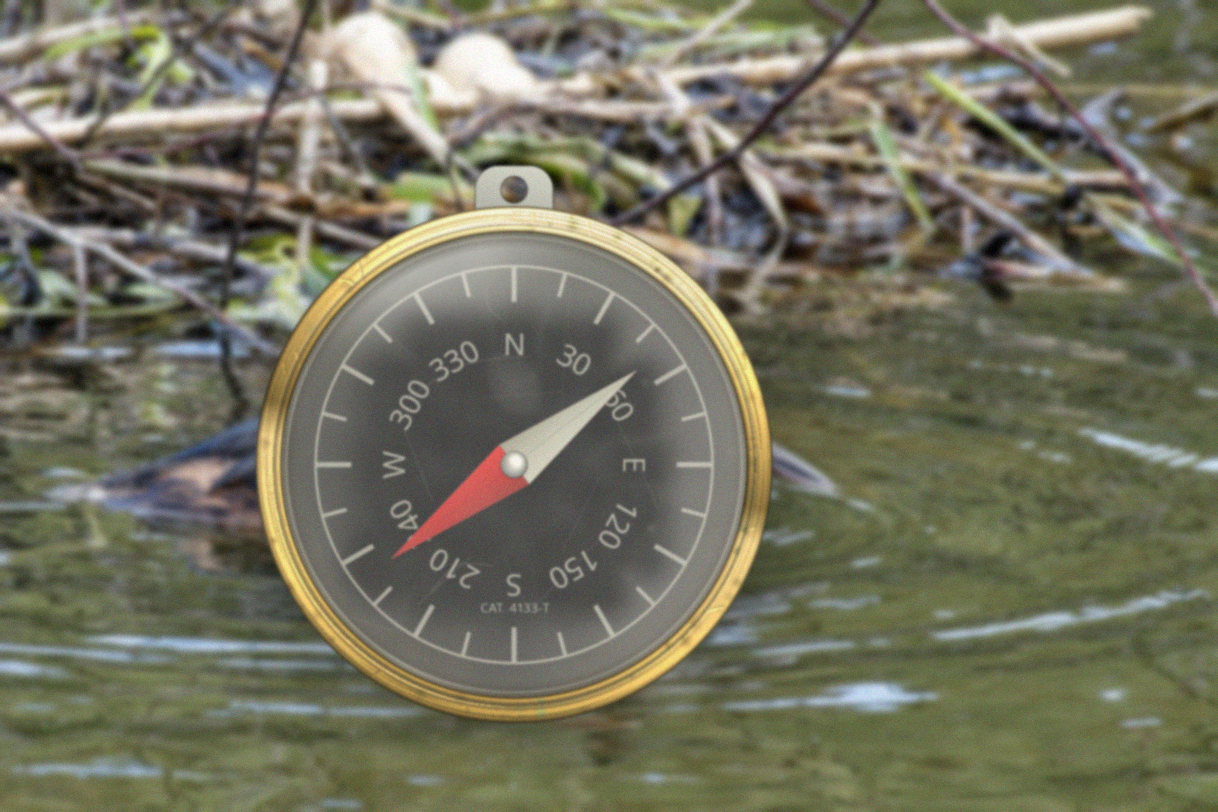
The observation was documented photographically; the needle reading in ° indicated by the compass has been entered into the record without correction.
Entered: 232.5 °
